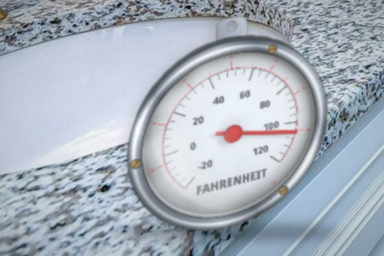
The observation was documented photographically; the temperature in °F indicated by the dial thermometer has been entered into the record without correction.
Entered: 104 °F
